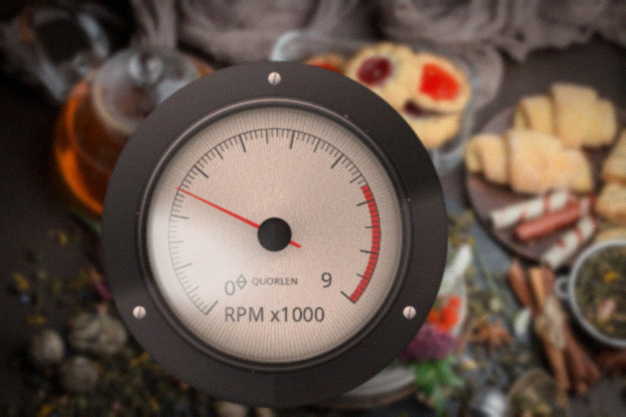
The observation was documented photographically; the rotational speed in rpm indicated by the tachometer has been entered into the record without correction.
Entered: 2500 rpm
